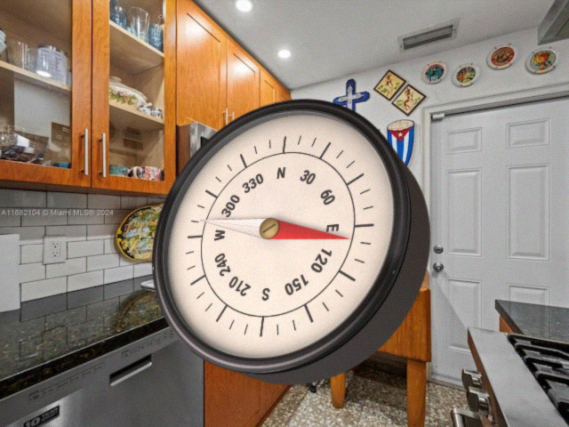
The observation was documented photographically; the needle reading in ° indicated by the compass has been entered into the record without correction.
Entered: 100 °
